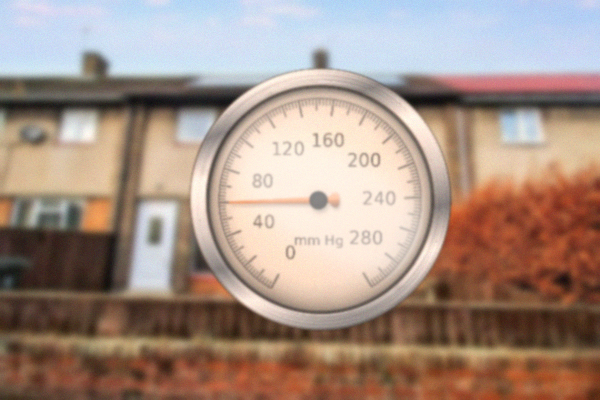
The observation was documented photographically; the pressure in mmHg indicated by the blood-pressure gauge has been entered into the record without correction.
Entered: 60 mmHg
